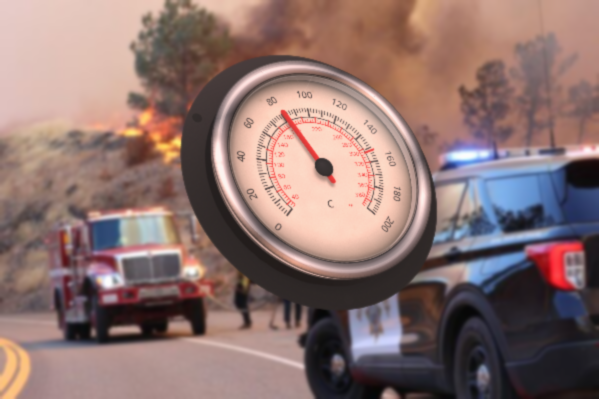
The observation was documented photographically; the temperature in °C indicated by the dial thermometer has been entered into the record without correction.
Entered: 80 °C
